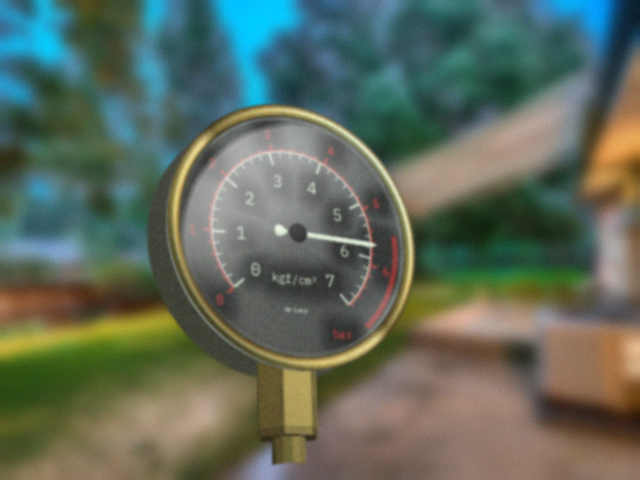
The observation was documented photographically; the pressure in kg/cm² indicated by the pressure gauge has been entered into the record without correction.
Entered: 5.8 kg/cm²
